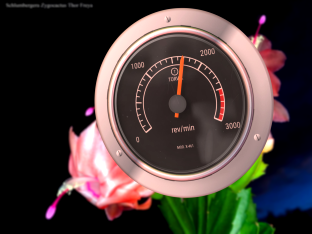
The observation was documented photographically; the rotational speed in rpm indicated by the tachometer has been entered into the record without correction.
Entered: 1700 rpm
